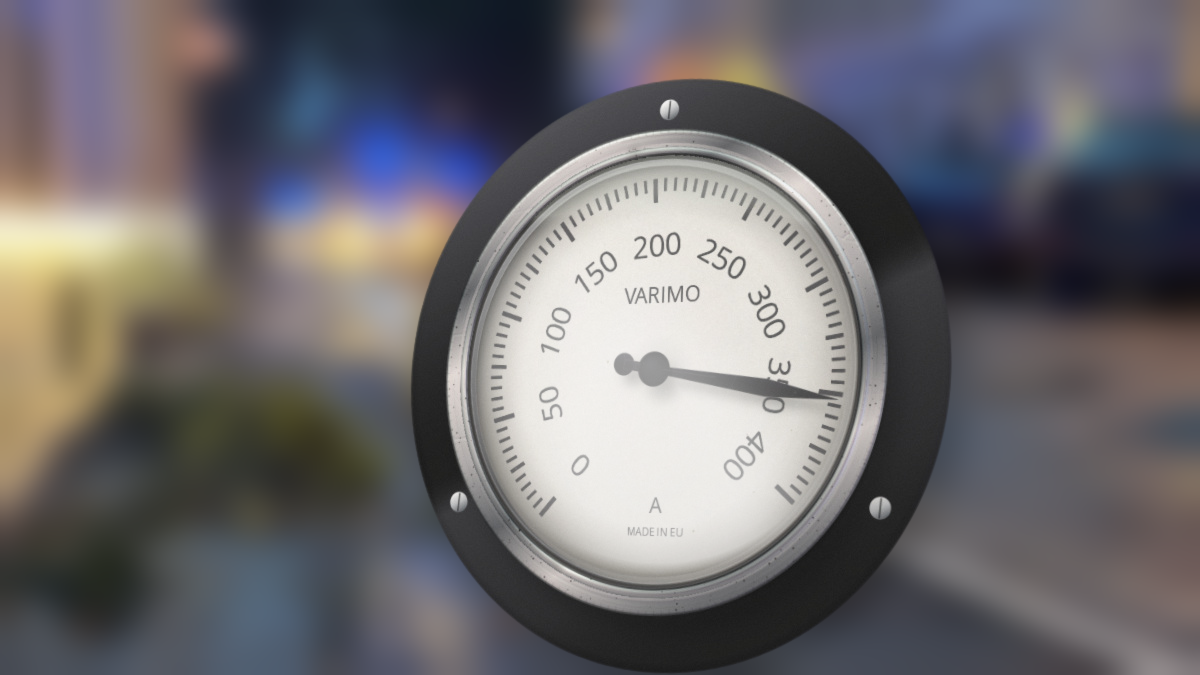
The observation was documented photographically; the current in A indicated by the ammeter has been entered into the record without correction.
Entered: 352.5 A
